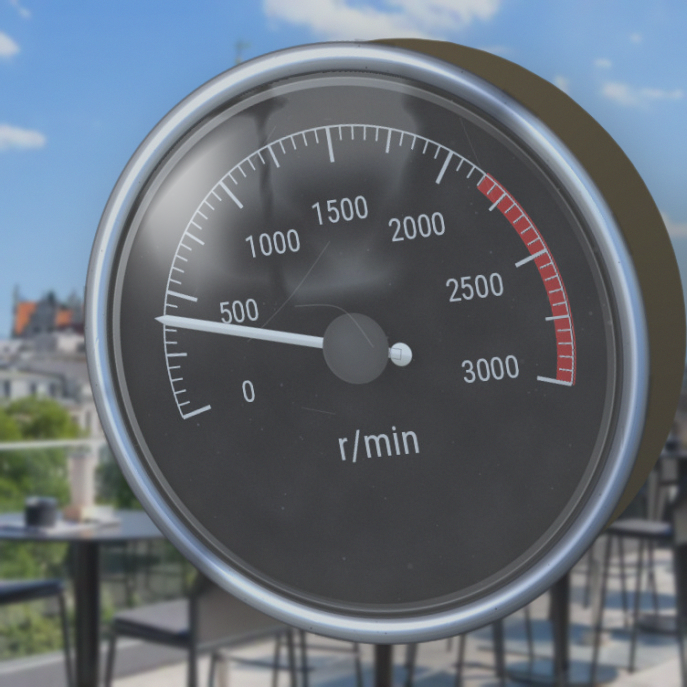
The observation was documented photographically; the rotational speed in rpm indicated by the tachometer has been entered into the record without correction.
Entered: 400 rpm
